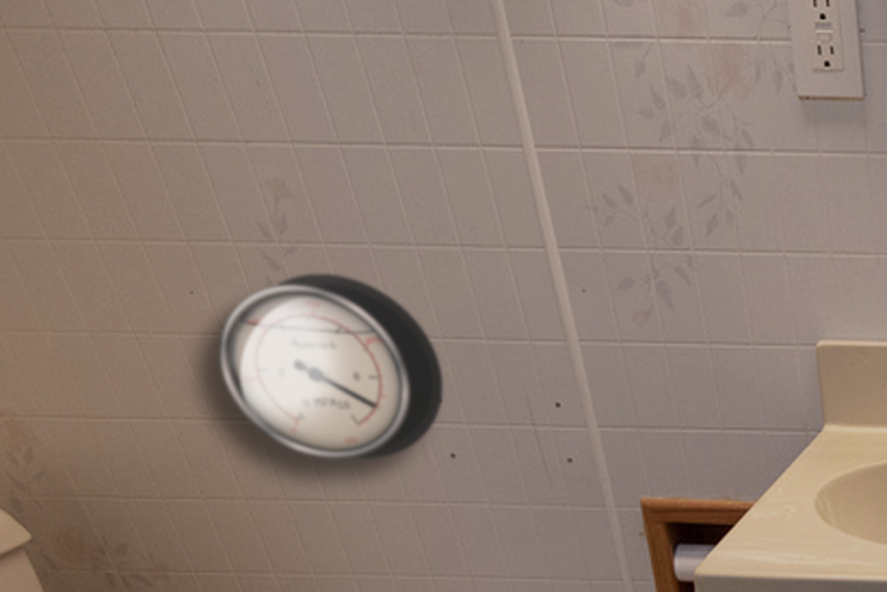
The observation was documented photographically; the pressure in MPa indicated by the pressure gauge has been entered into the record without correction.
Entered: 9 MPa
